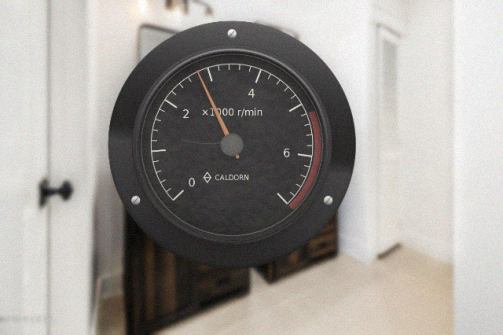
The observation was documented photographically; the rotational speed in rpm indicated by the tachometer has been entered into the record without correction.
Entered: 2800 rpm
